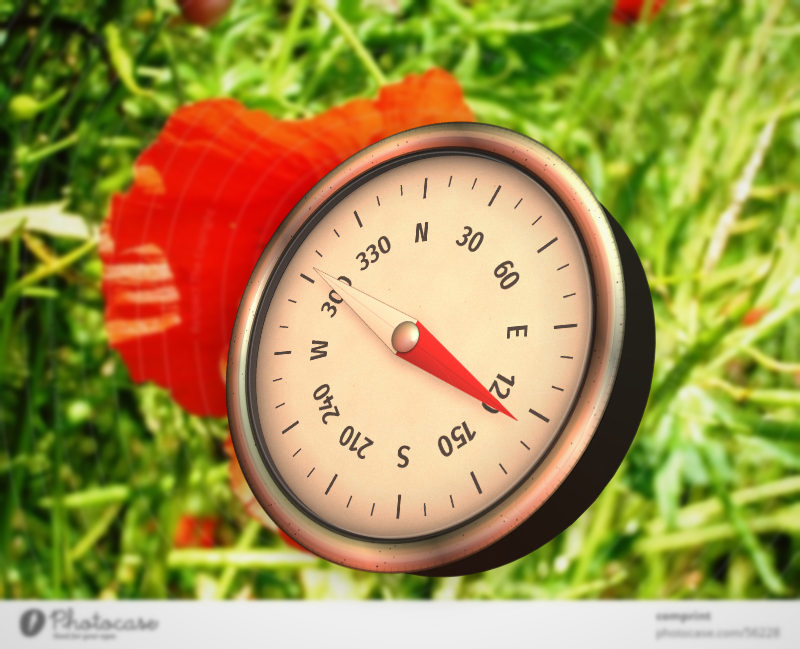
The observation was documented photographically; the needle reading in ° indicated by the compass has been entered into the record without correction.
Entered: 125 °
